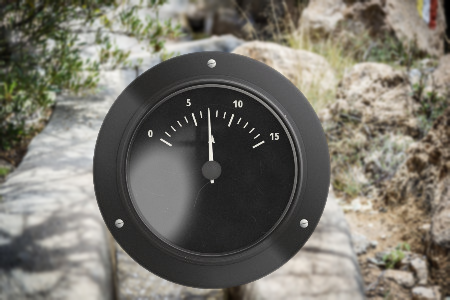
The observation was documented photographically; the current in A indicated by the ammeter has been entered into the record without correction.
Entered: 7 A
